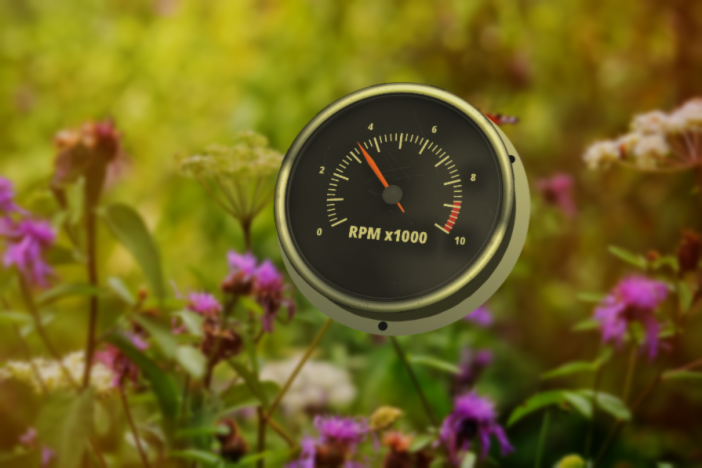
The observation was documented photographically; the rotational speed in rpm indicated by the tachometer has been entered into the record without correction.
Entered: 3400 rpm
